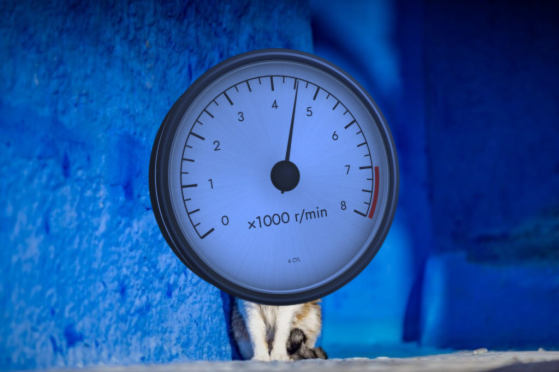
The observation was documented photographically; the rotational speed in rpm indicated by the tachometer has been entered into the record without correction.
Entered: 4500 rpm
